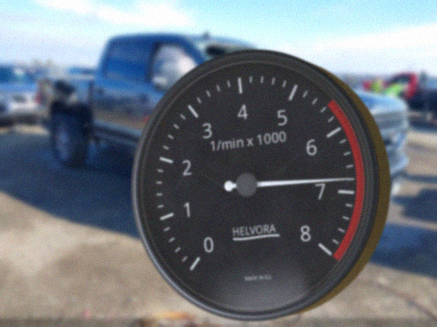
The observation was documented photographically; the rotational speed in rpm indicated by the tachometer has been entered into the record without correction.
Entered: 6800 rpm
